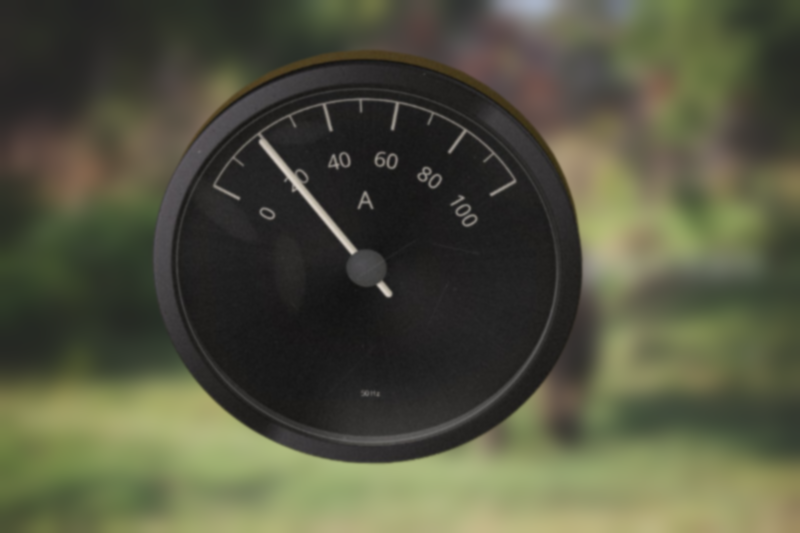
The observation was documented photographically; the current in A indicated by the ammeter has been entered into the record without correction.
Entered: 20 A
